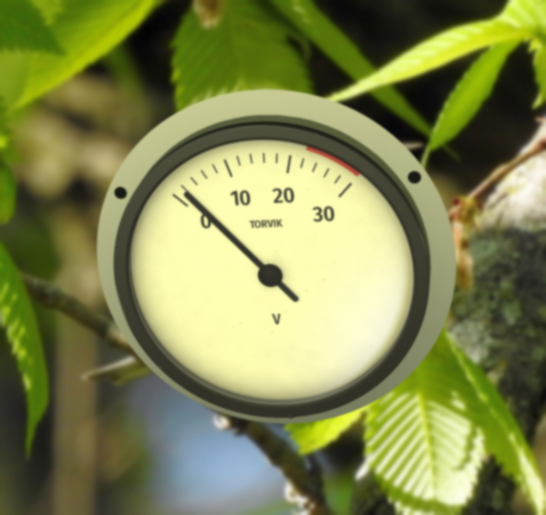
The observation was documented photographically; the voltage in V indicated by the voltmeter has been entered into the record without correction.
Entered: 2 V
